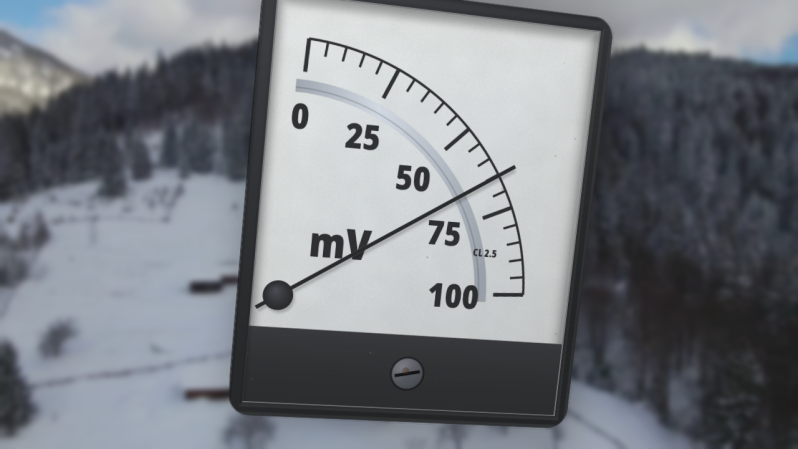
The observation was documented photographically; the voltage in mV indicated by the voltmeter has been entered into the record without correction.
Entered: 65 mV
